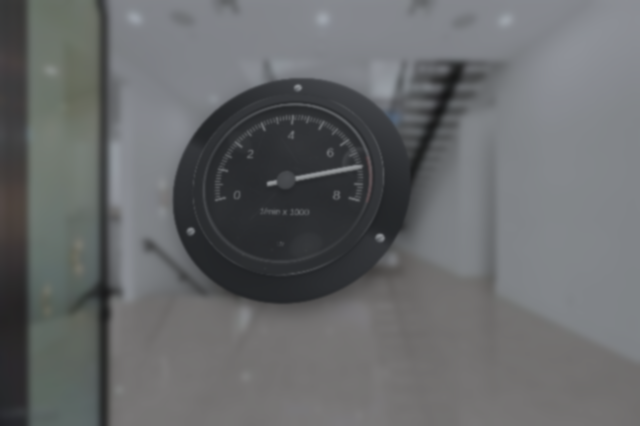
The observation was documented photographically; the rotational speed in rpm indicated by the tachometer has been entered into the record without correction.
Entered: 7000 rpm
